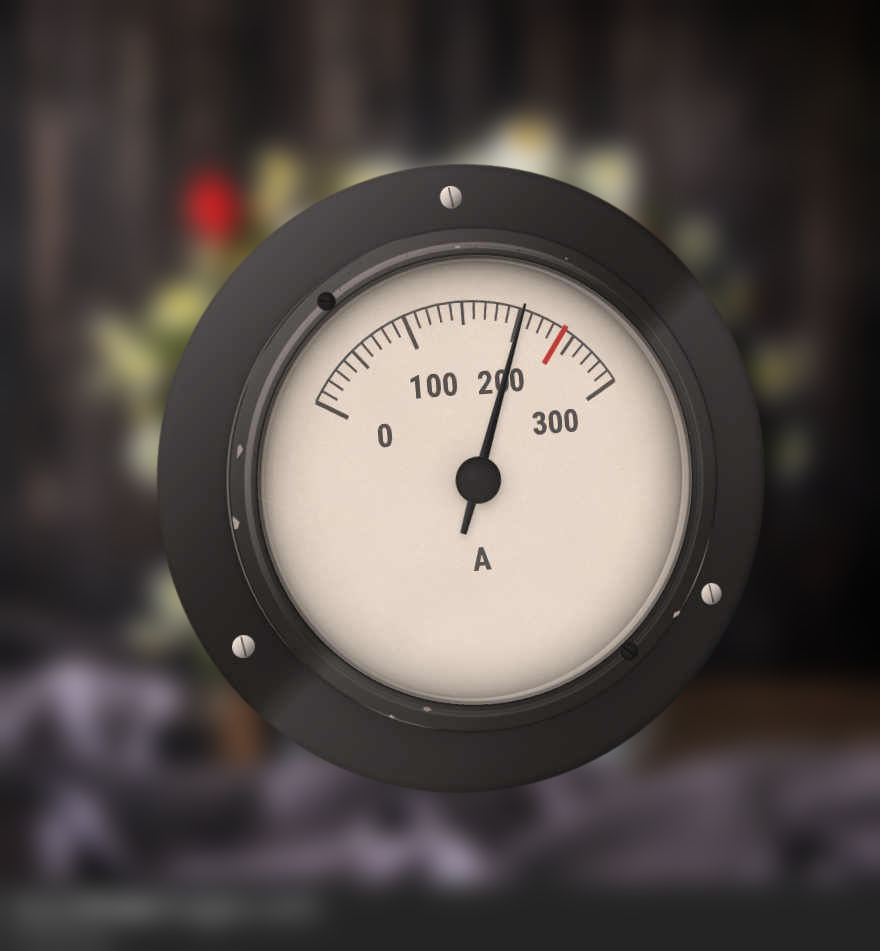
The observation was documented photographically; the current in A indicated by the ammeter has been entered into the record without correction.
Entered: 200 A
